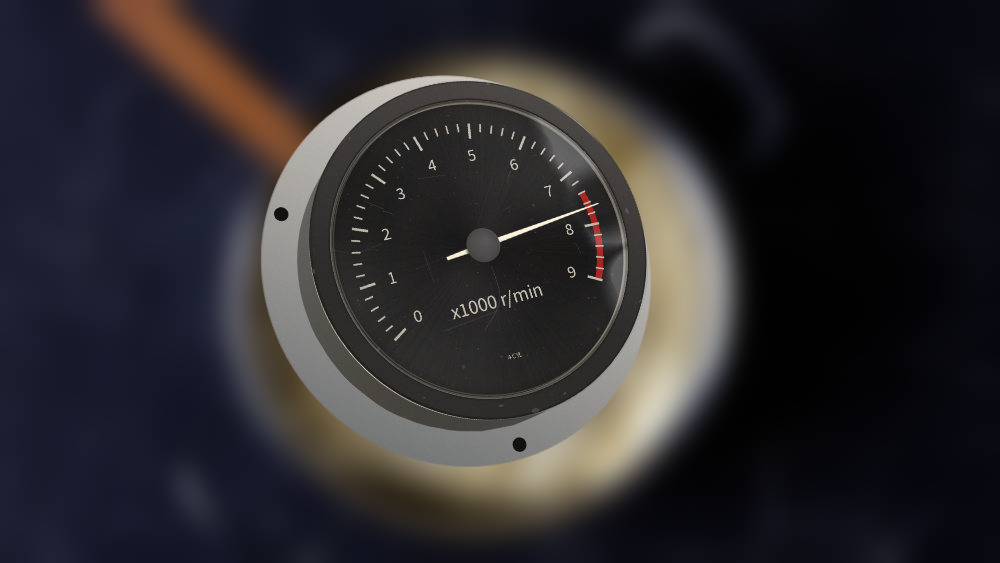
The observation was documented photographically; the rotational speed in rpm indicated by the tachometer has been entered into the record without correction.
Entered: 7700 rpm
